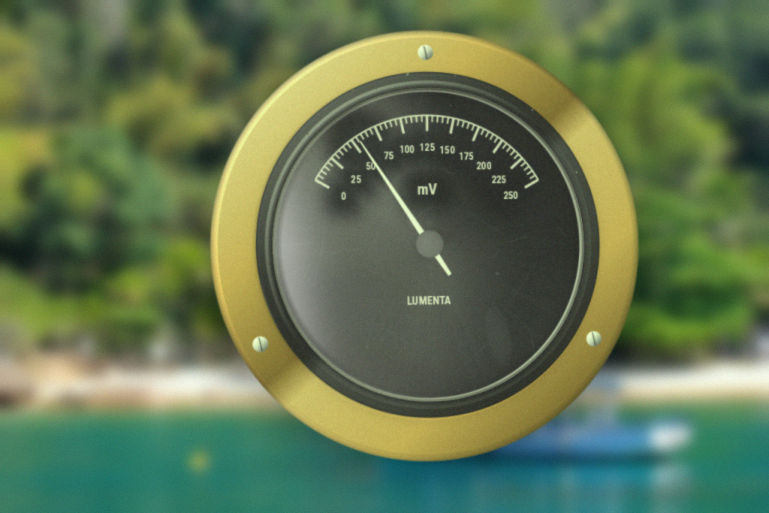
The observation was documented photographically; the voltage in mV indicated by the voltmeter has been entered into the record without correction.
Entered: 55 mV
